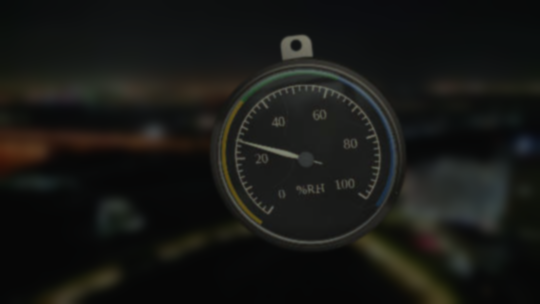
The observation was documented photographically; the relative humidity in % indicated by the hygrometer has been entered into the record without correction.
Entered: 26 %
